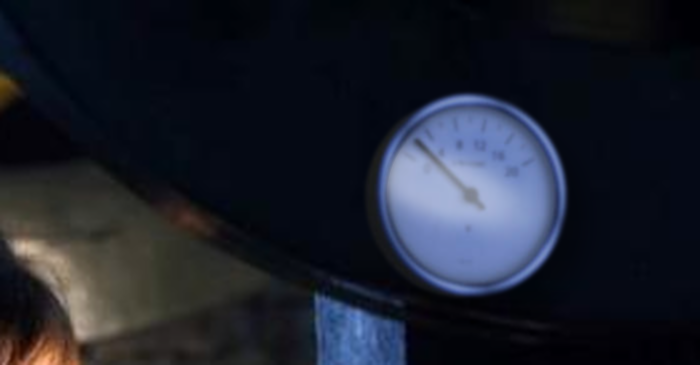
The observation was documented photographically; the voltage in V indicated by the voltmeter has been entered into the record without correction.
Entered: 2 V
